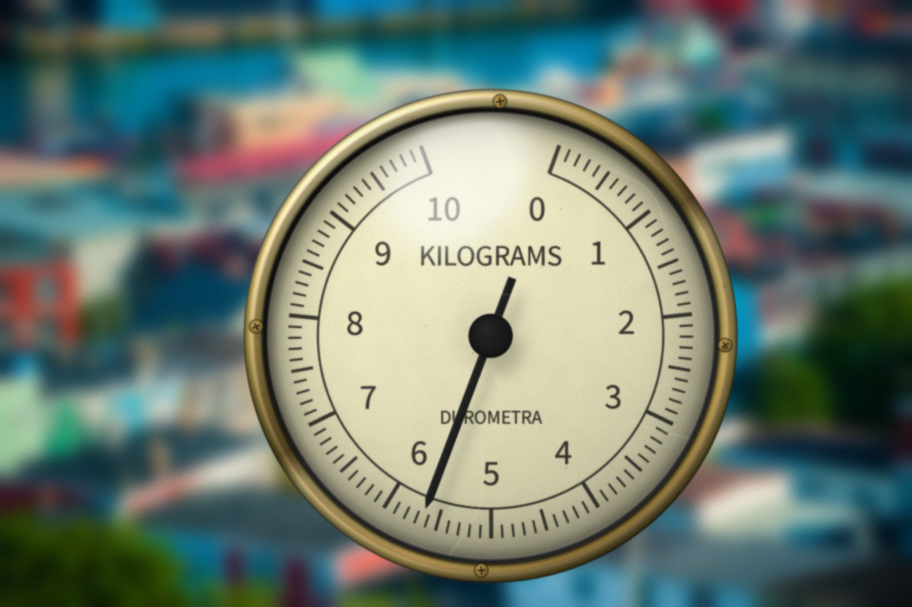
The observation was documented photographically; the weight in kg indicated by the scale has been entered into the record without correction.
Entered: 5.65 kg
